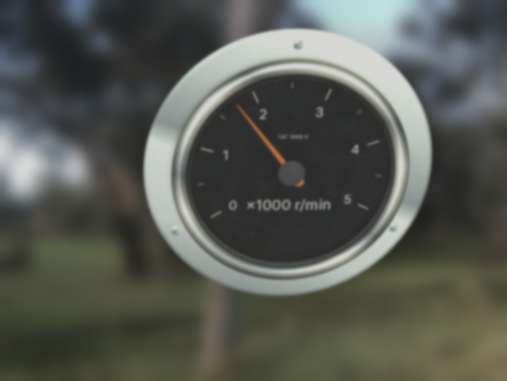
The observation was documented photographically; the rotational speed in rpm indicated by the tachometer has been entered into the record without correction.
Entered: 1750 rpm
